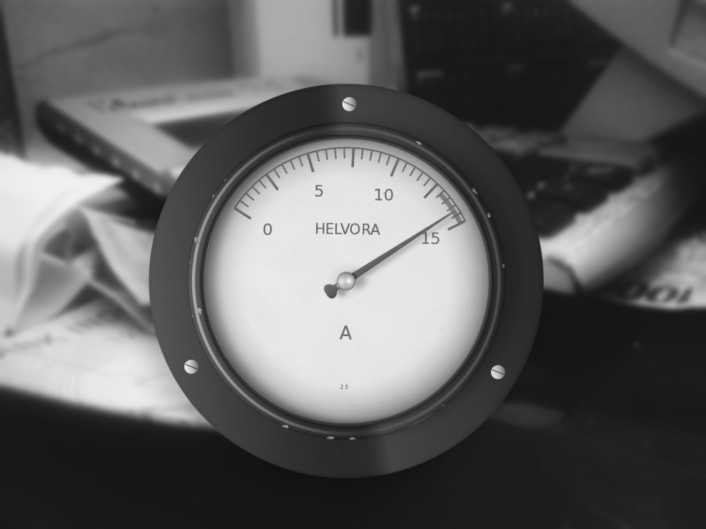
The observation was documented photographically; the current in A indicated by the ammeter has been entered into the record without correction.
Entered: 14.25 A
